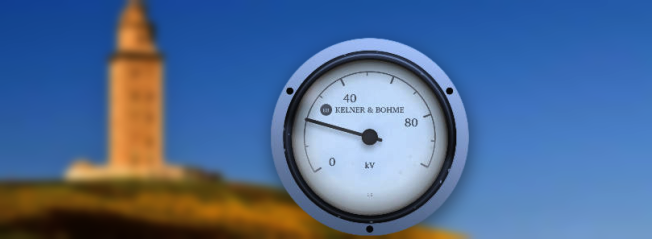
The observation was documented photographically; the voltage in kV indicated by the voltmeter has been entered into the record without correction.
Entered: 20 kV
